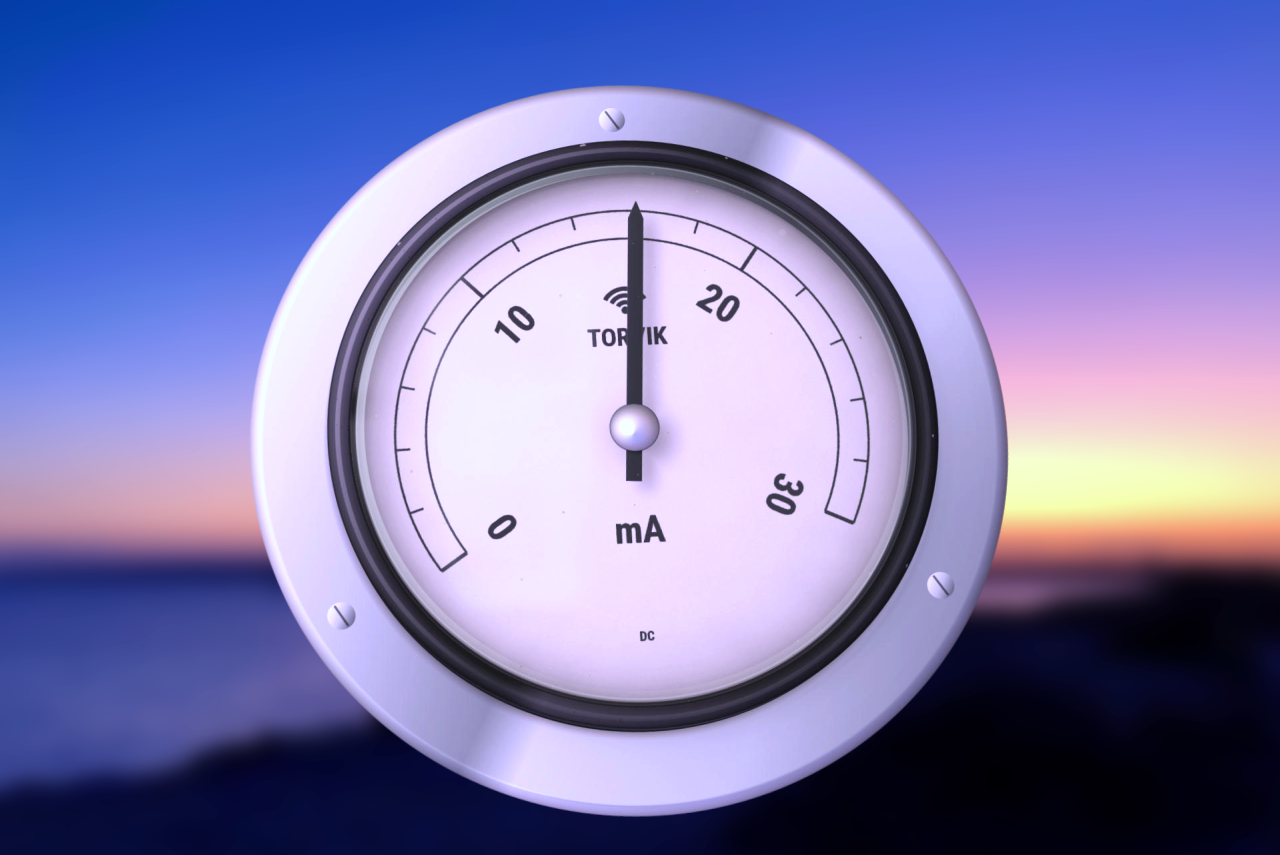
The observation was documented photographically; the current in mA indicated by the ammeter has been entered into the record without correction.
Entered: 16 mA
